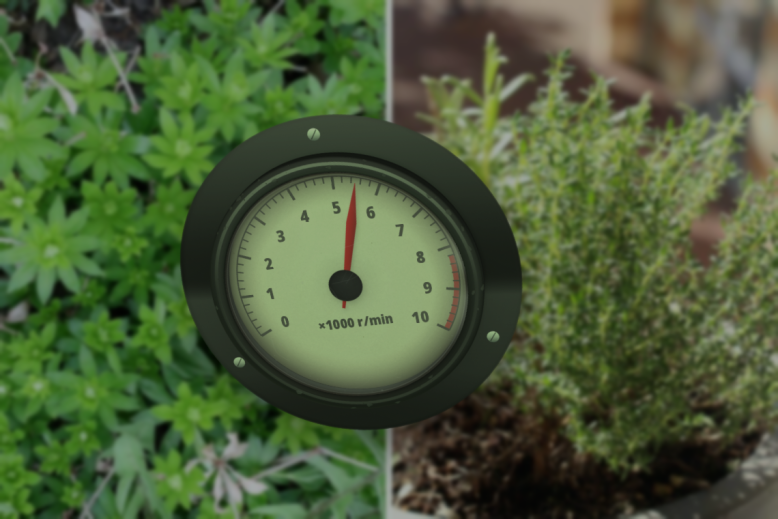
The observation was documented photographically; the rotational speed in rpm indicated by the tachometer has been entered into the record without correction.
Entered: 5500 rpm
